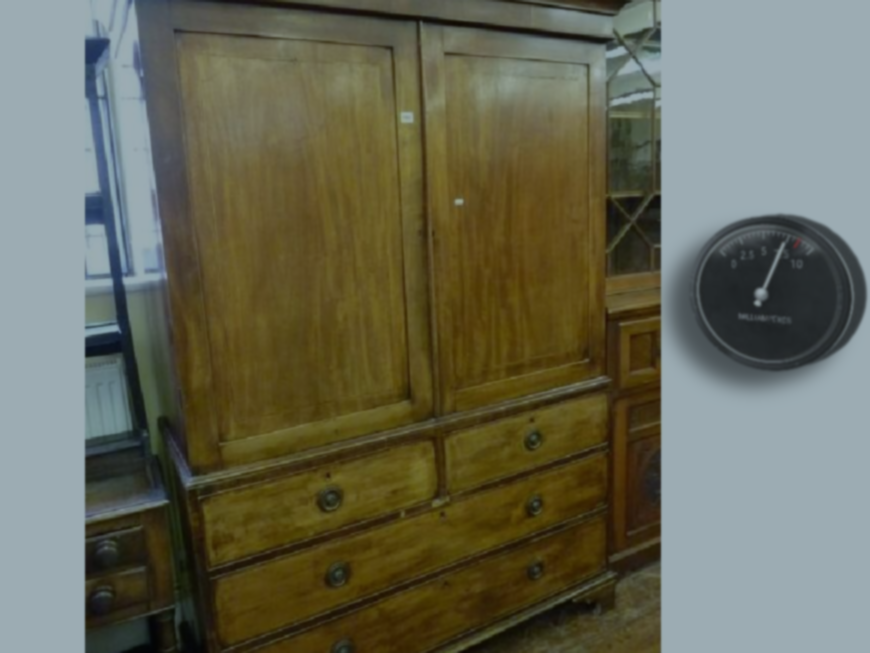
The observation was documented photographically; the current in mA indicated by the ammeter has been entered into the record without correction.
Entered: 7.5 mA
